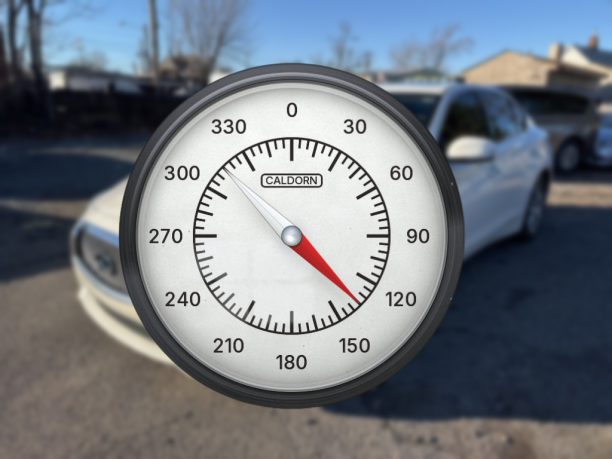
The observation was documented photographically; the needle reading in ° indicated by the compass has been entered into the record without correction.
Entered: 135 °
